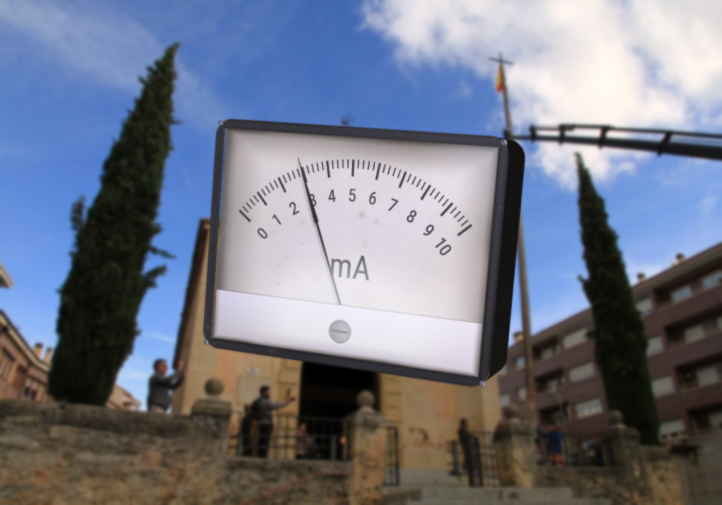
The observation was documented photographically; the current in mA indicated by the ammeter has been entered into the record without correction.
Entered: 3 mA
